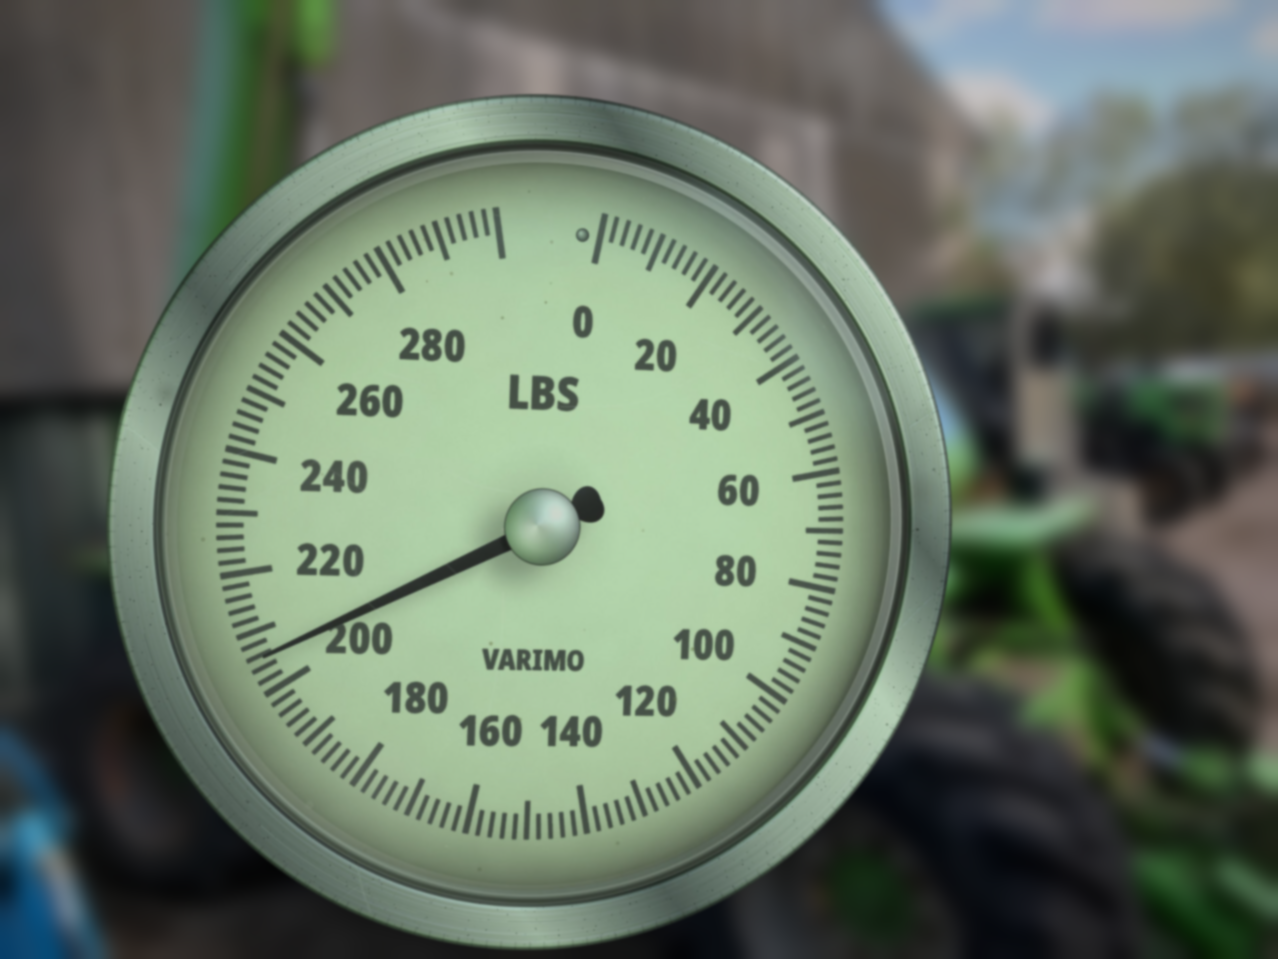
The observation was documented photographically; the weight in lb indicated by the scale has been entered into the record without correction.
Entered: 206 lb
